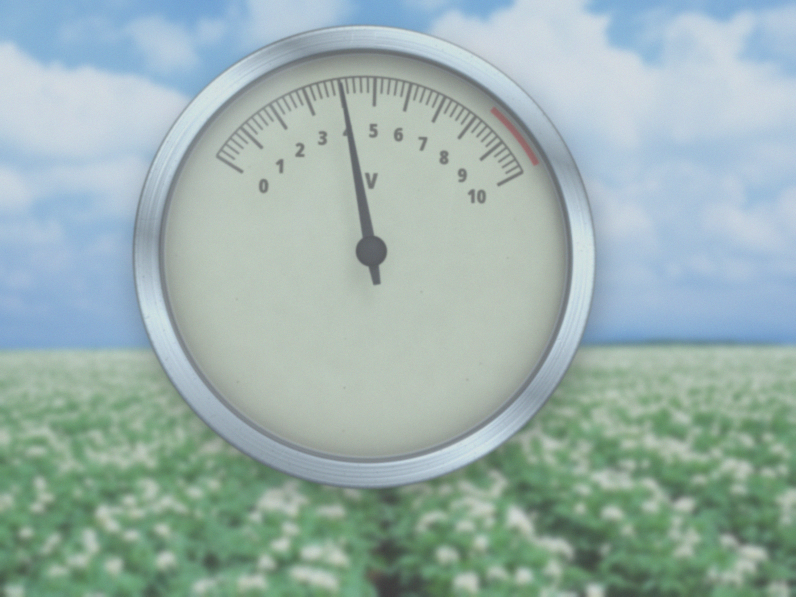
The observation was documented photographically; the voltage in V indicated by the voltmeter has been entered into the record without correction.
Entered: 4 V
